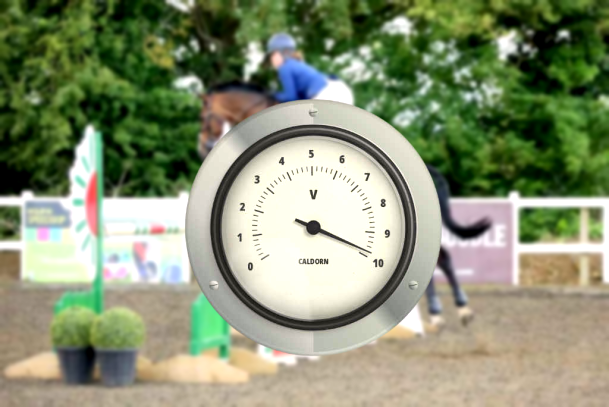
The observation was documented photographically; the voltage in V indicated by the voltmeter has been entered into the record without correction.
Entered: 9.8 V
